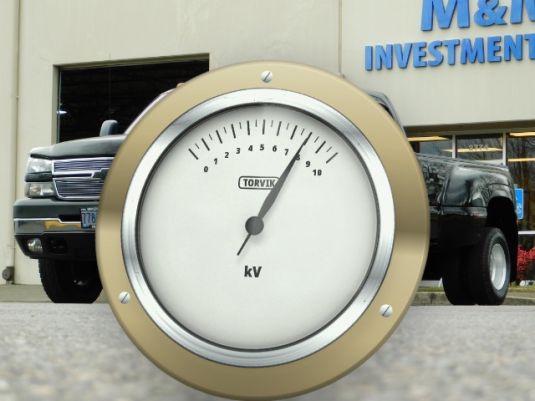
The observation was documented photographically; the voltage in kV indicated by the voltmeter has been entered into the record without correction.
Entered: 8 kV
